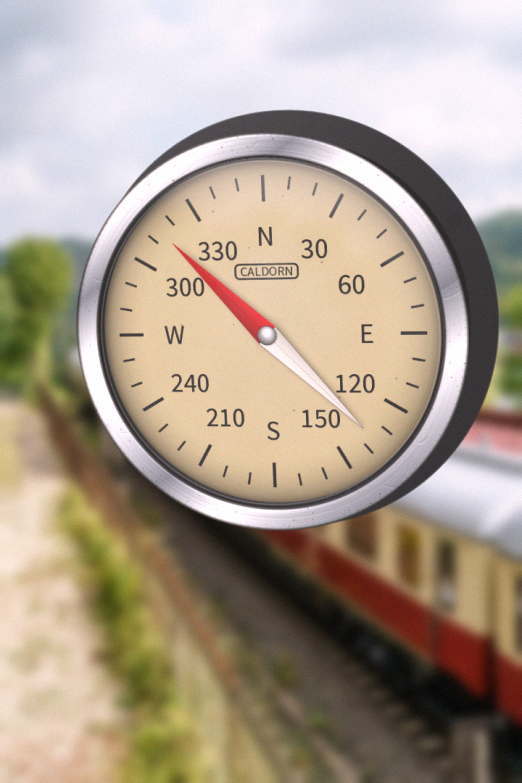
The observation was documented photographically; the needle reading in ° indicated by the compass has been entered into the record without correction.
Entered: 315 °
